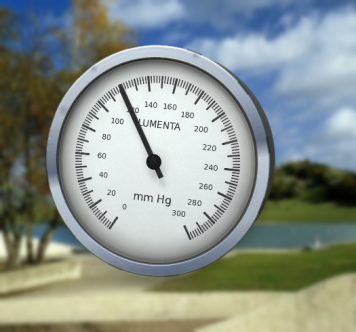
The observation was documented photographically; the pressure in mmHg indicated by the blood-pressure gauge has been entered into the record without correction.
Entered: 120 mmHg
